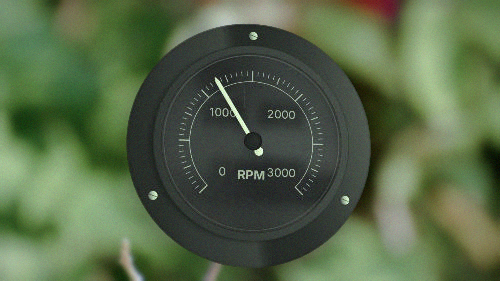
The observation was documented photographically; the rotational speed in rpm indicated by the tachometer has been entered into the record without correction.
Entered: 1150 rpm
